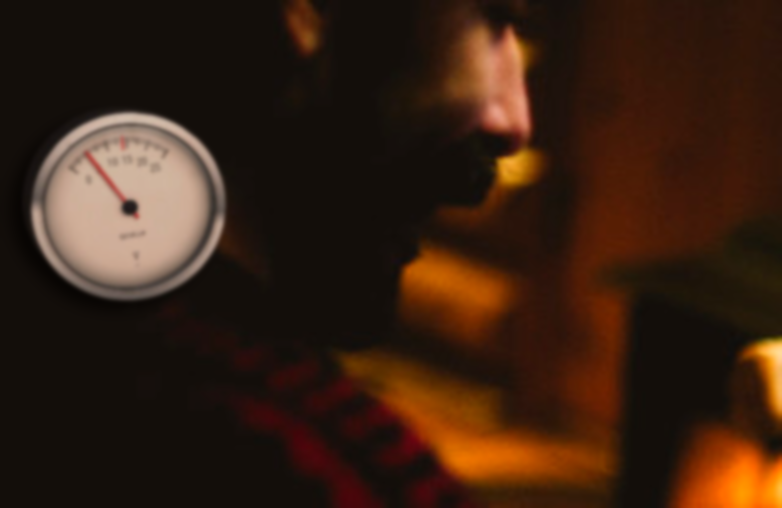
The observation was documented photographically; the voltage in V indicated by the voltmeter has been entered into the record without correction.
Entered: 5 V
